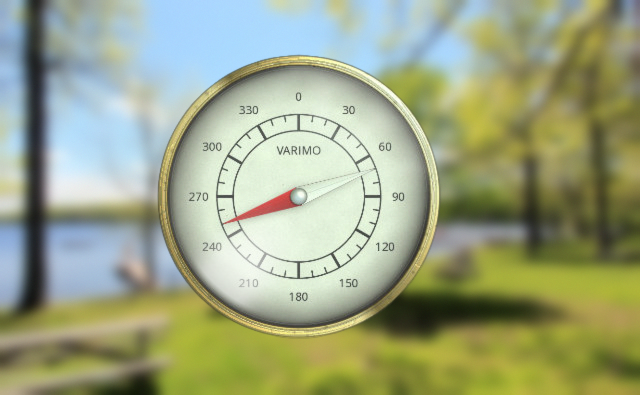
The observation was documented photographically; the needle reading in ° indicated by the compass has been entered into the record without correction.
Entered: 250 °
